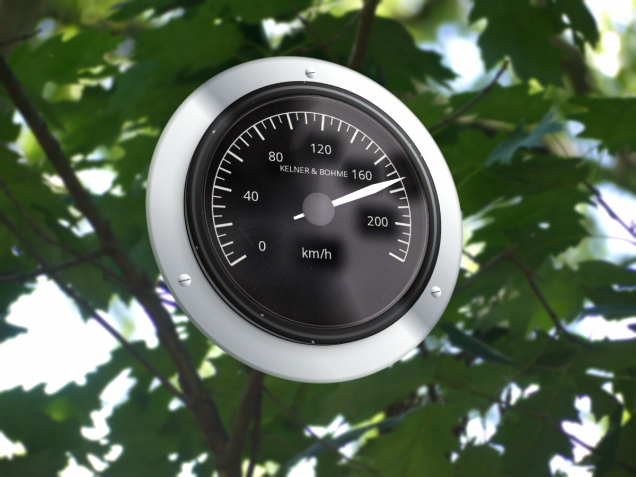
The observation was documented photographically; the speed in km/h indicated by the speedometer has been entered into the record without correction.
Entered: 175 km/h
